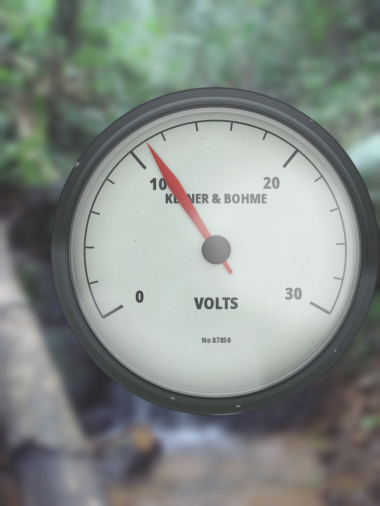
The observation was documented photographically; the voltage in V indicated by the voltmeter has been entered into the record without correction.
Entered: 11 V
